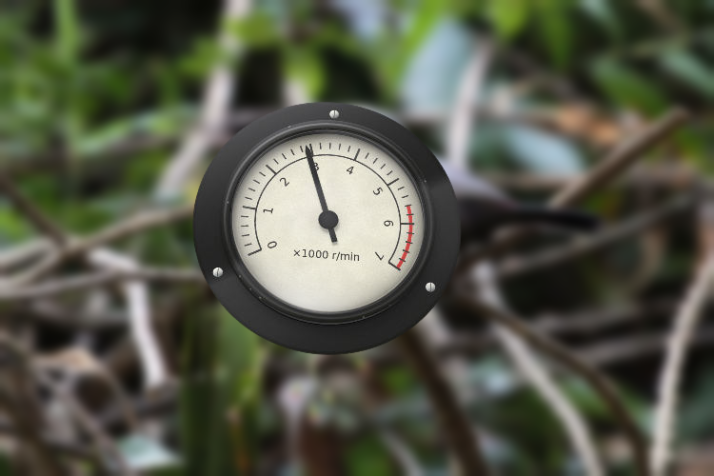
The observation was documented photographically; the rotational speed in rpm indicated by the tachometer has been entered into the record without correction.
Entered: 2900 rpm
